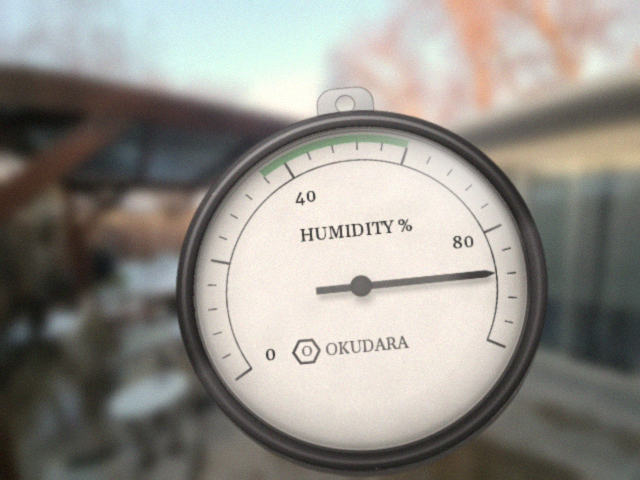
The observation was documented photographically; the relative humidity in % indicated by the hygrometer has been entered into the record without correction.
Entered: 88 %
